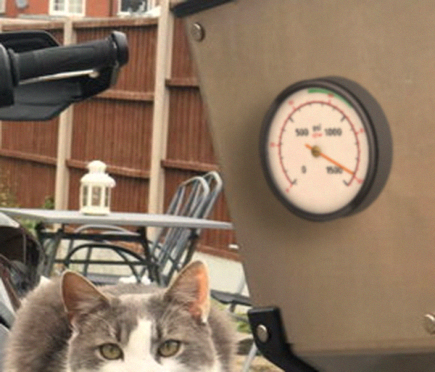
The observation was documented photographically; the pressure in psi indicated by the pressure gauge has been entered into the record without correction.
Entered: 1400 psi
